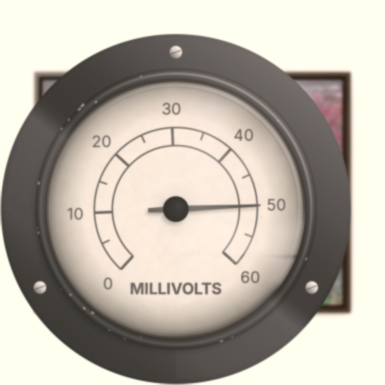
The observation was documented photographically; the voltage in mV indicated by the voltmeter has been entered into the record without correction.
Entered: 50 mV
